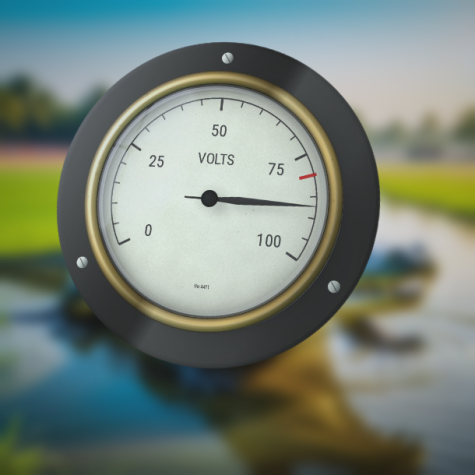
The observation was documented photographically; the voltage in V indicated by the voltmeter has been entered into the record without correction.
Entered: 87.5 V
